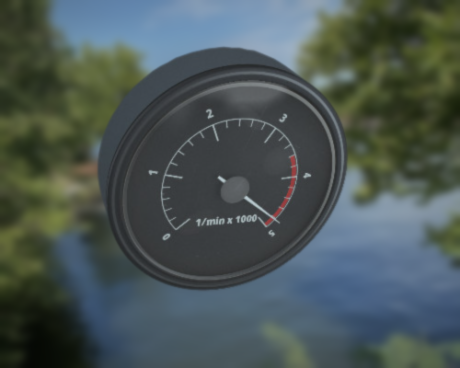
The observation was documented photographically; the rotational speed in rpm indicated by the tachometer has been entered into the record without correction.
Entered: 4800 rpm
